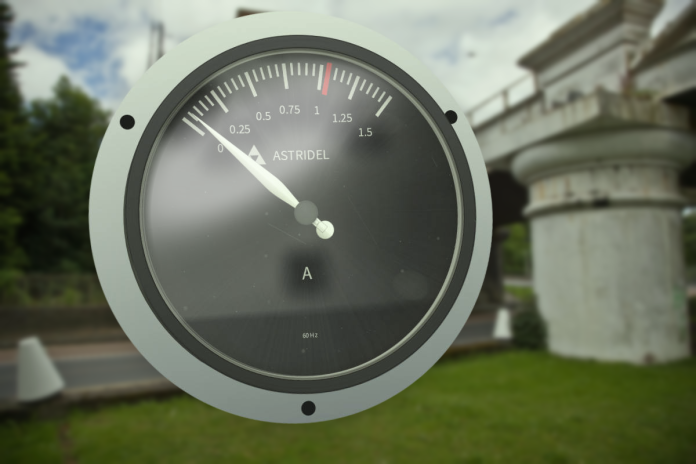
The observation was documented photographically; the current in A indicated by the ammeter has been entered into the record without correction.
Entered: 0.05 A
